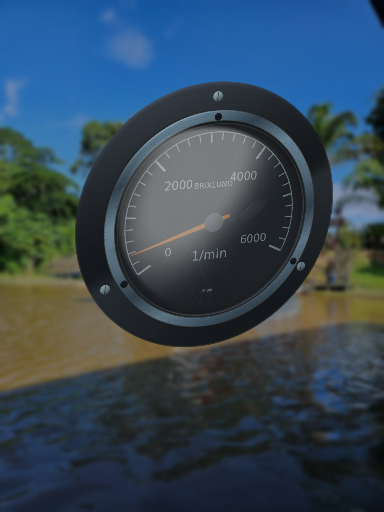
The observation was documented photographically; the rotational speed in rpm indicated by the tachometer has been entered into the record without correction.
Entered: 400 rpm
